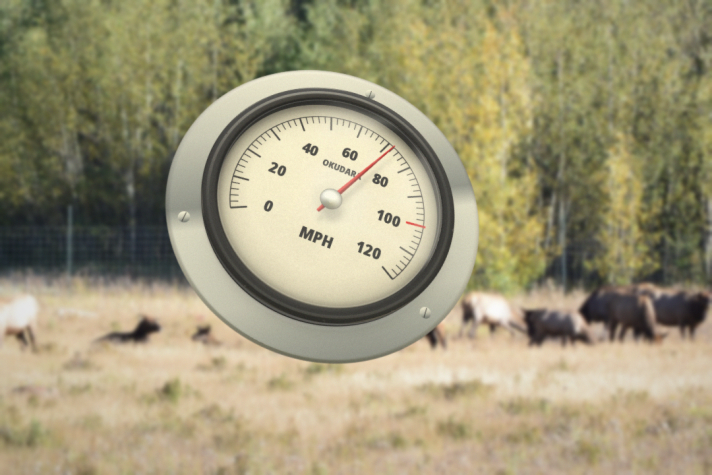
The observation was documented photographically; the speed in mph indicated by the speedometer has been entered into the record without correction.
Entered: 72 mph
